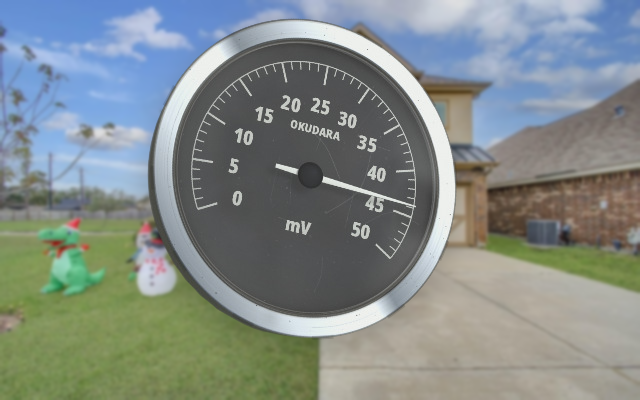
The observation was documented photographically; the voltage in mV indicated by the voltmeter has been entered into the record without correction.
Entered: 44 mV
